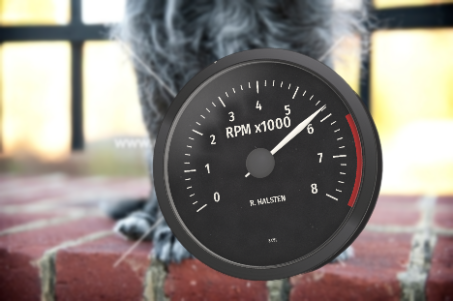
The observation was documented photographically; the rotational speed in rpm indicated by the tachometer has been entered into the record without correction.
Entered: 5800 rpm
